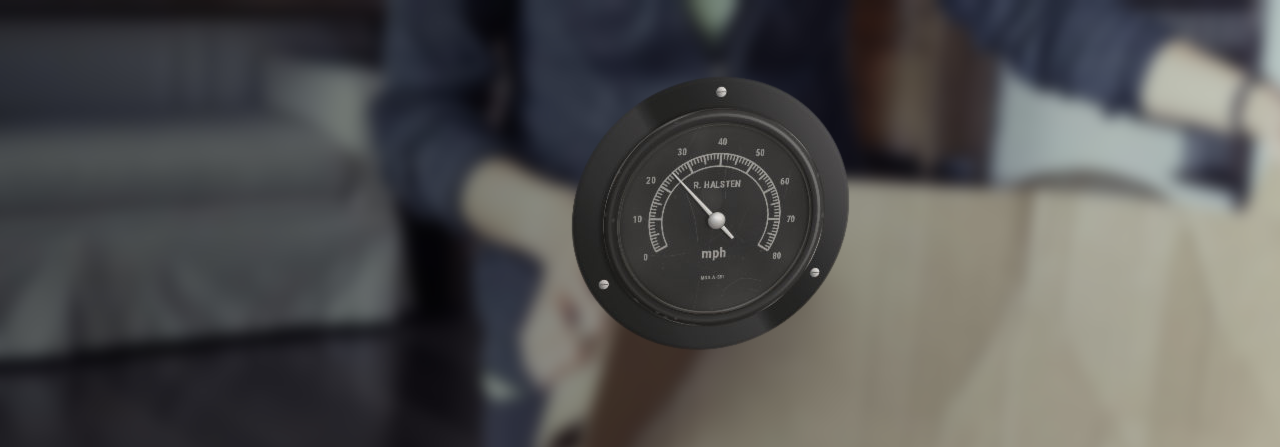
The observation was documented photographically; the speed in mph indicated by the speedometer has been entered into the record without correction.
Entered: 25 mph
